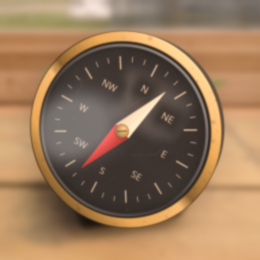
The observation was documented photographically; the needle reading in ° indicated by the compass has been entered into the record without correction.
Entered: 200 °
